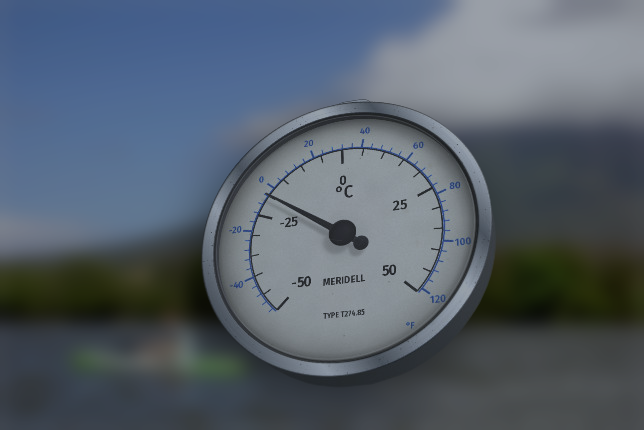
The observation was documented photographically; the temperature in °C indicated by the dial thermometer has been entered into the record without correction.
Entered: -20 °C
